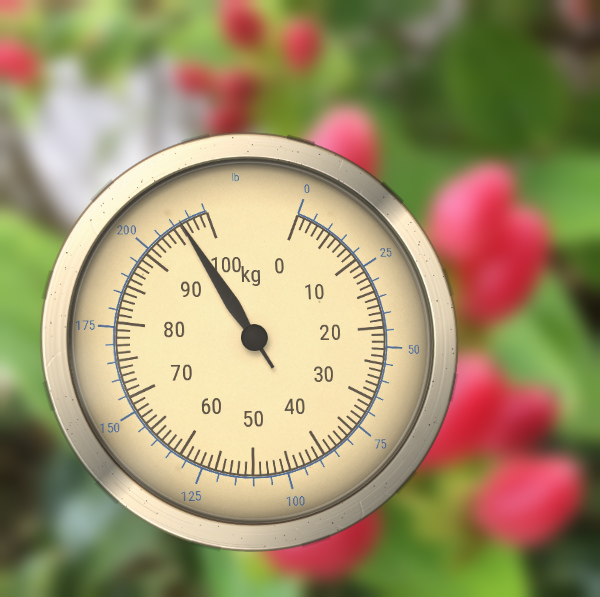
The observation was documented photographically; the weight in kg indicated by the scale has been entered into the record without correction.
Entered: 96 kg
